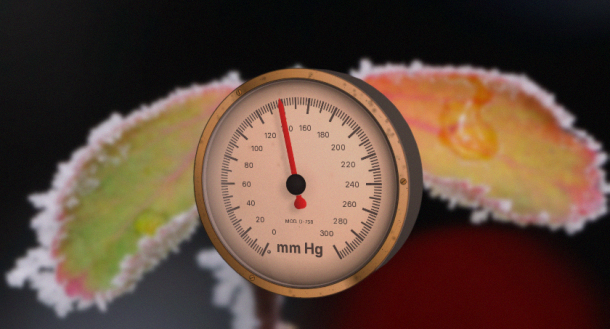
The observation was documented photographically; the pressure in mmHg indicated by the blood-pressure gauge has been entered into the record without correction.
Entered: 140 mmHg
